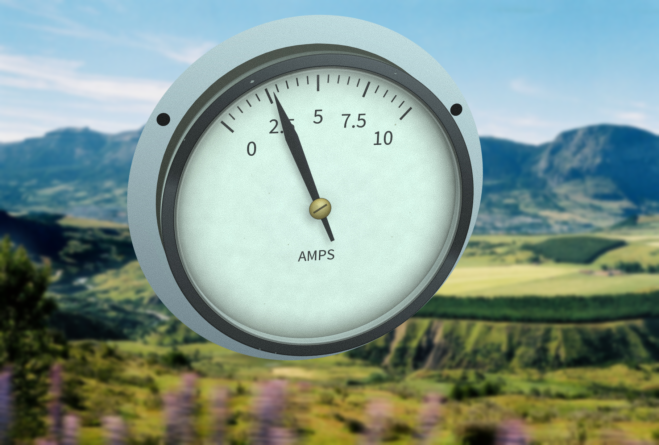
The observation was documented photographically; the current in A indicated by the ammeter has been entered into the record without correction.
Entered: 2.75 A
